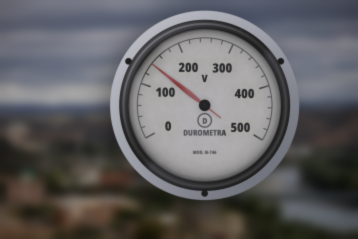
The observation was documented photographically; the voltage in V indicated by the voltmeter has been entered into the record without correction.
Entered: 140 V
